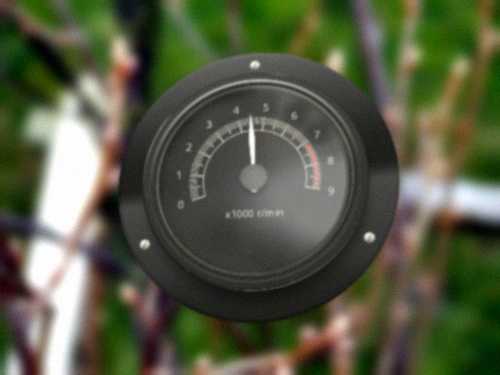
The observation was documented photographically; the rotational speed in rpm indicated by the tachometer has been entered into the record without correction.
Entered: 4500 rpm
